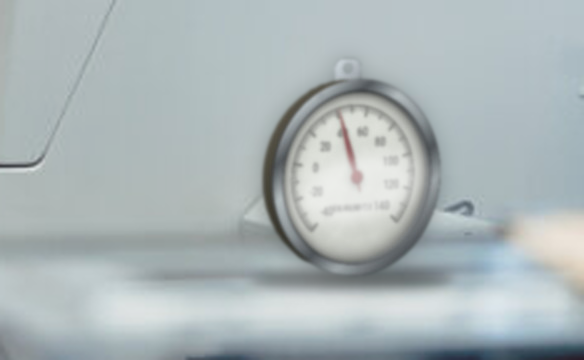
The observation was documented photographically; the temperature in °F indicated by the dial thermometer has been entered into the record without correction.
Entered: 40 °F
